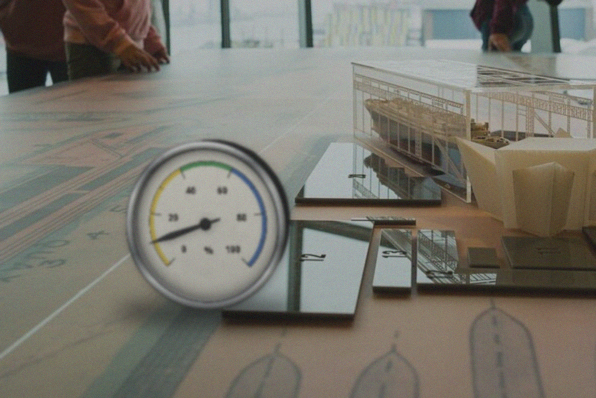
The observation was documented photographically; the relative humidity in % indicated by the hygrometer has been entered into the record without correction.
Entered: 10 %
